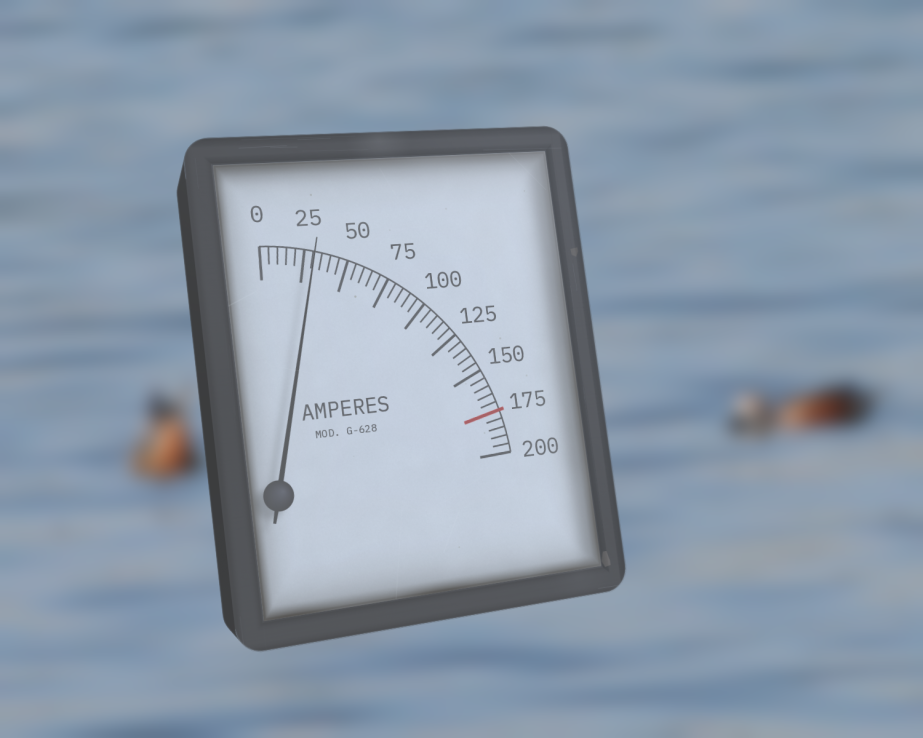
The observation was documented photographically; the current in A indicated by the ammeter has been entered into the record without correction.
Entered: 30 A
